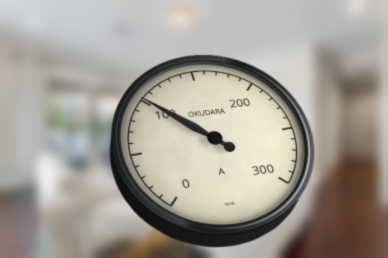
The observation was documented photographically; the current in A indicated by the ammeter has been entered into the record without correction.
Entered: 100 A
